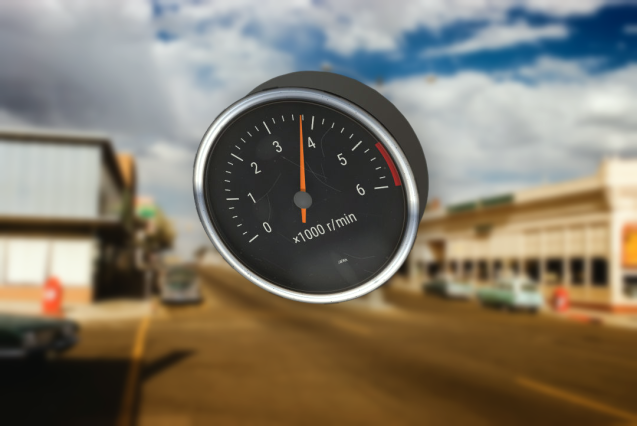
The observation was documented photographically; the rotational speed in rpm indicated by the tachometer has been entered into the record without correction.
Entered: 3800 rpm
